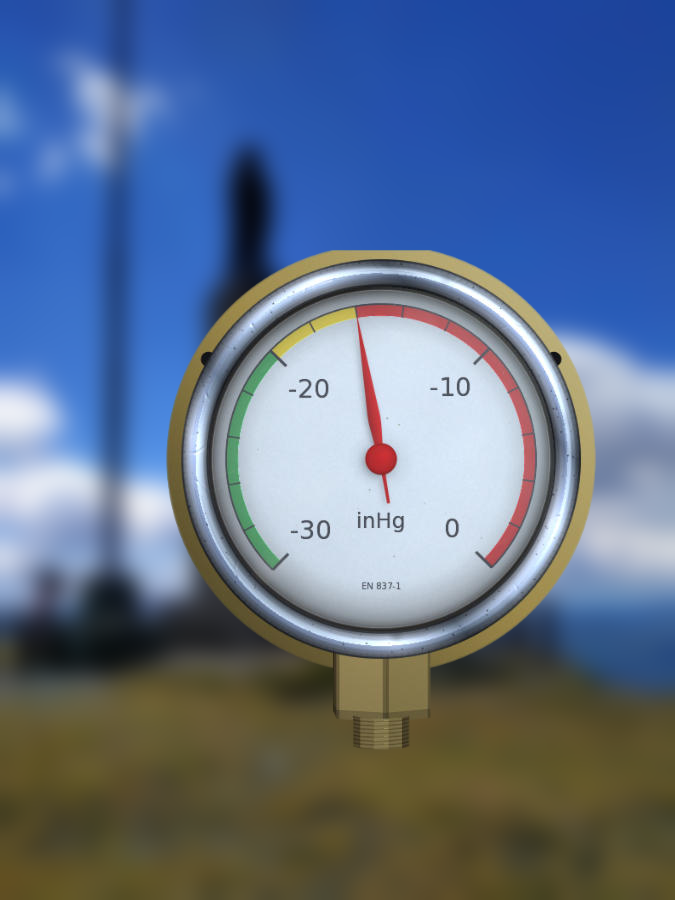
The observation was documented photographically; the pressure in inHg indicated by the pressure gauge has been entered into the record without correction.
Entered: -16 inHg
